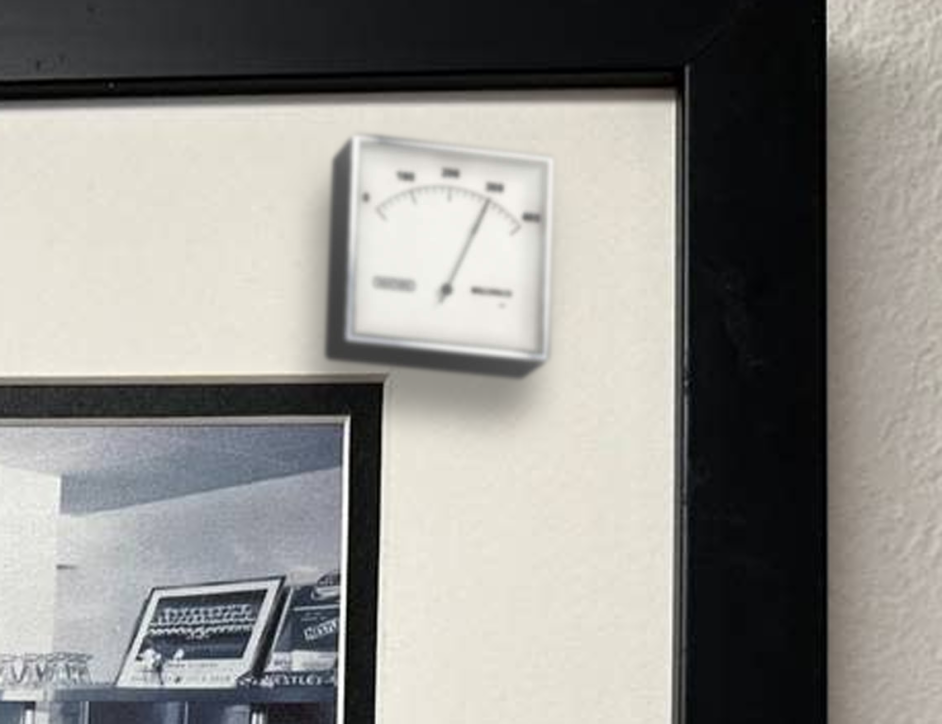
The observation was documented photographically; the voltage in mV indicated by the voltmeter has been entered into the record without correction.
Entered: 300 mV
